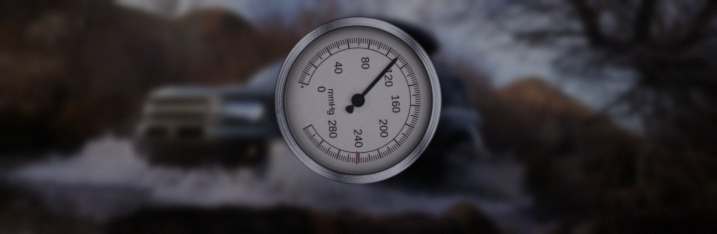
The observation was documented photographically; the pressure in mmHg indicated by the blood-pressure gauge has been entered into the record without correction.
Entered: 110 mmHg
